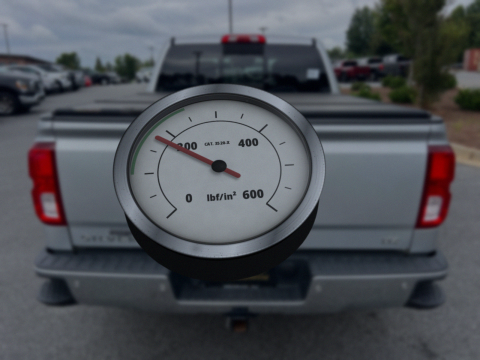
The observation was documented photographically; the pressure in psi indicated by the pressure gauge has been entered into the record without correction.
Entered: 175 psi
